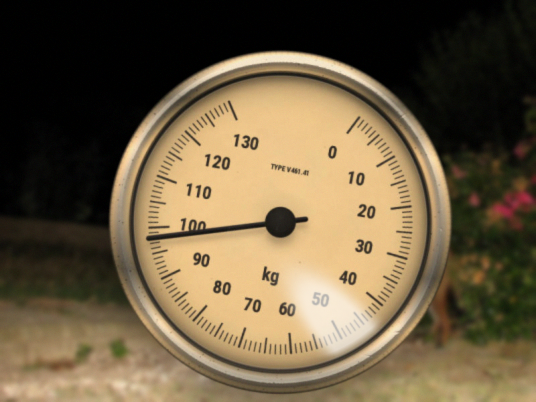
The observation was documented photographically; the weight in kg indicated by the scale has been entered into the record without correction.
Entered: 98 kg
